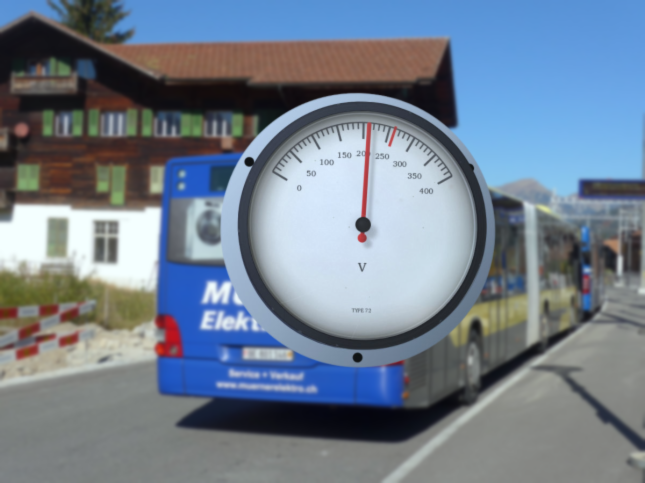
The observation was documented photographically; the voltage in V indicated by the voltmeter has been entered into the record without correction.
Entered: 210 V
